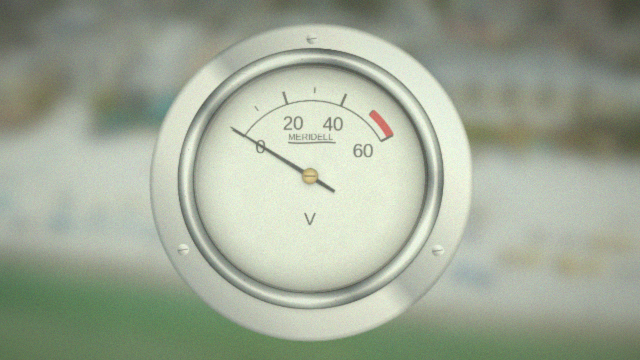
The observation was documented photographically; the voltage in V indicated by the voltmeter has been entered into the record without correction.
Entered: 0 V
